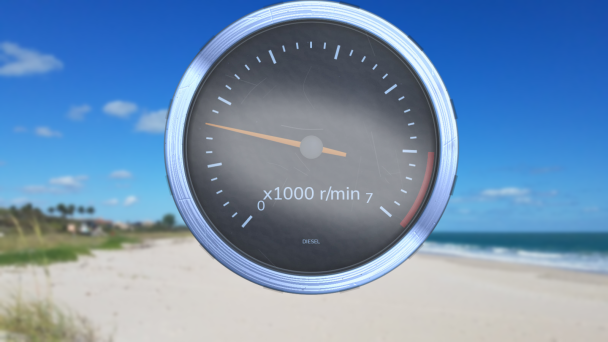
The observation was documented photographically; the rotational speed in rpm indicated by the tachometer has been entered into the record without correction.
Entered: 1600 rpm
